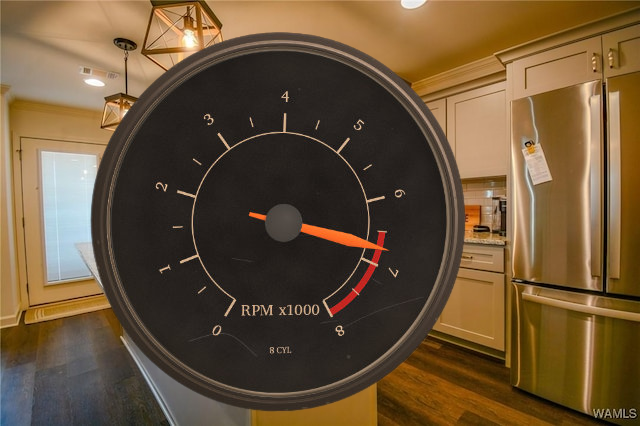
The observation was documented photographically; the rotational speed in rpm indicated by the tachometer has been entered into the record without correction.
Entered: 6750 rpm
